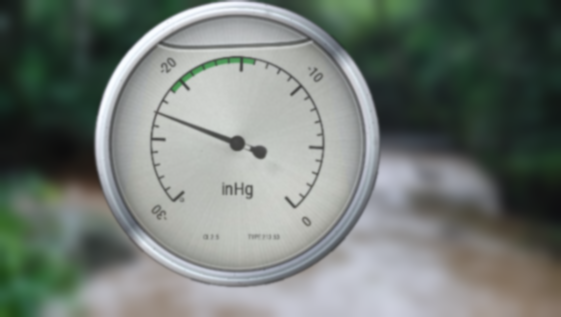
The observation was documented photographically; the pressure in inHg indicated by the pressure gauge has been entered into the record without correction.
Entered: -23 inHg
